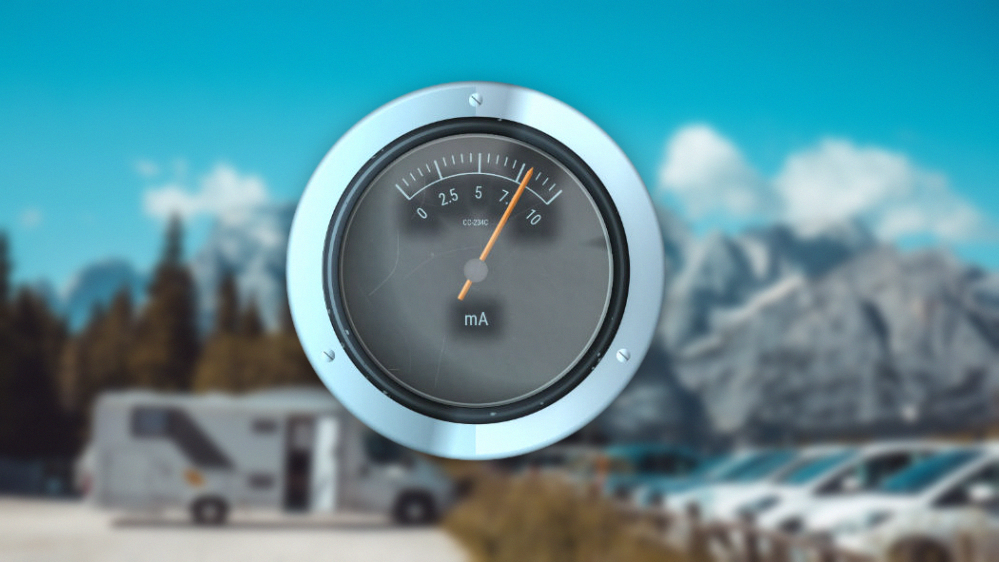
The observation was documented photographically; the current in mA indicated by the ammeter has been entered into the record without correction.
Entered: 8 mA
